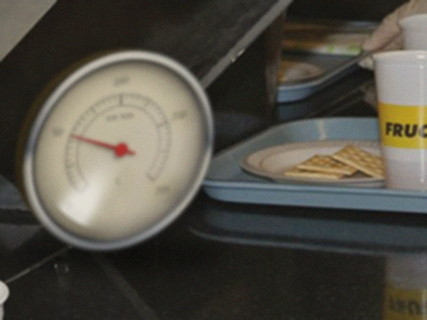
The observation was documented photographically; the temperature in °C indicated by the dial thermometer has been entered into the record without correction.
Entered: 50 °C
